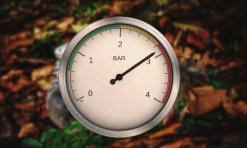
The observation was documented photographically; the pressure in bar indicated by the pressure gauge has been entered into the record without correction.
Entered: 2.9 bar
